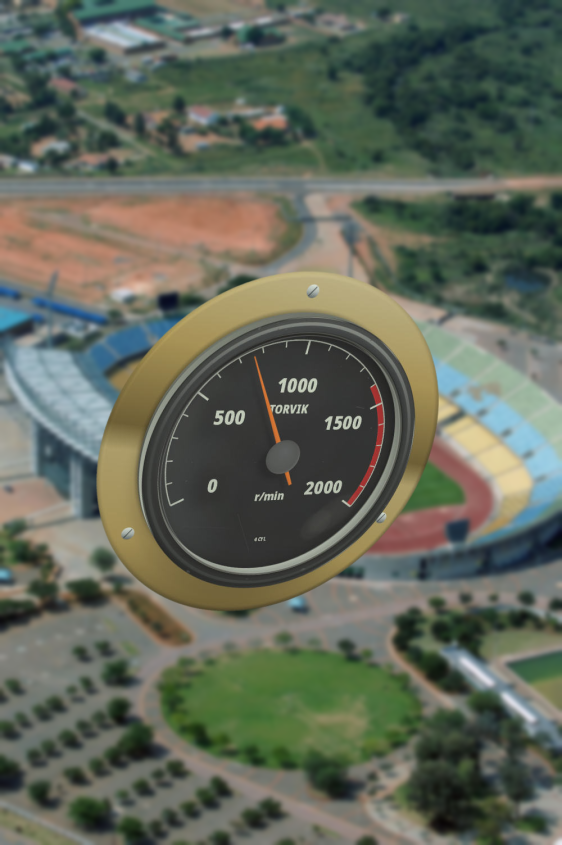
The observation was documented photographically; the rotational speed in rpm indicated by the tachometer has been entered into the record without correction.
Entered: 750 rpm
